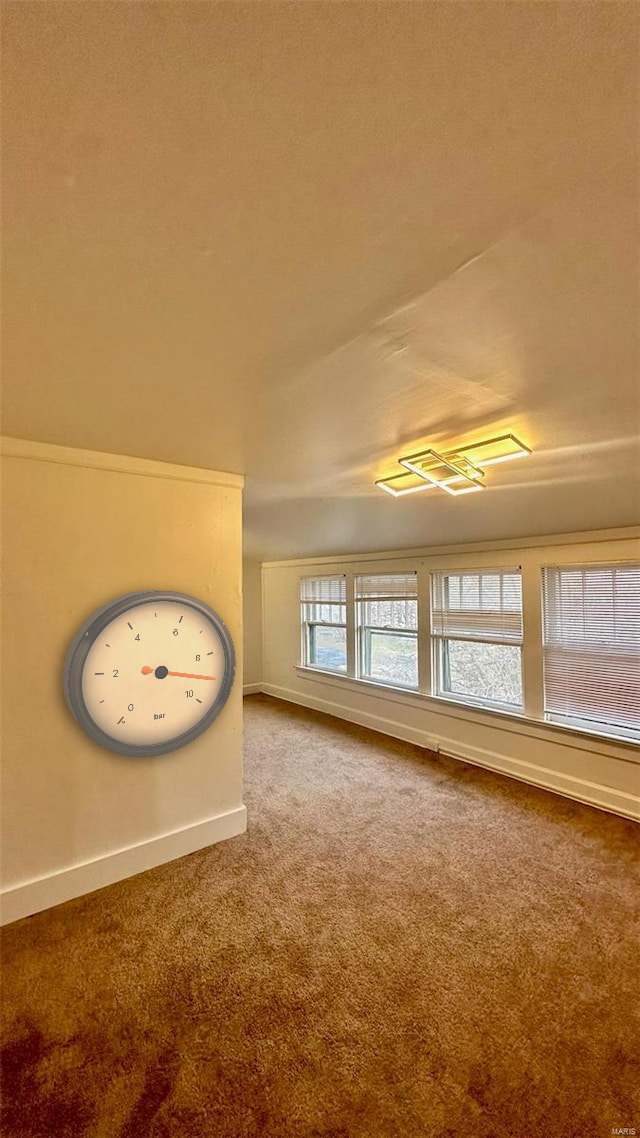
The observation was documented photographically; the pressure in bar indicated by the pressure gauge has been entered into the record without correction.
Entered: 9 bar
